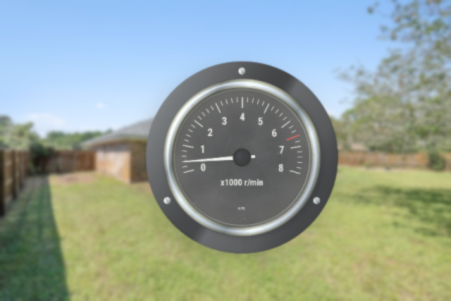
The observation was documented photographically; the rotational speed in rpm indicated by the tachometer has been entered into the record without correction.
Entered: 400 rpm
